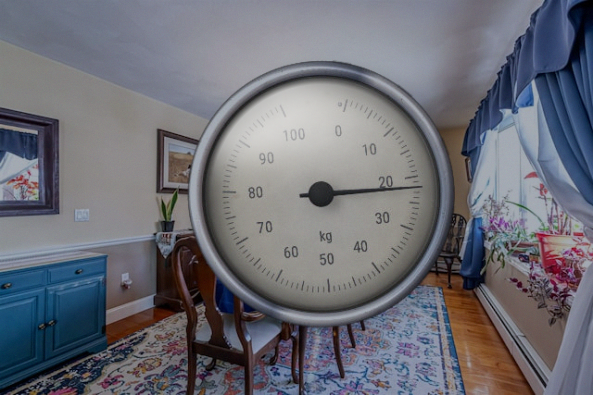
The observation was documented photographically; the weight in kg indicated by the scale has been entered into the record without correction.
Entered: 22 kg
